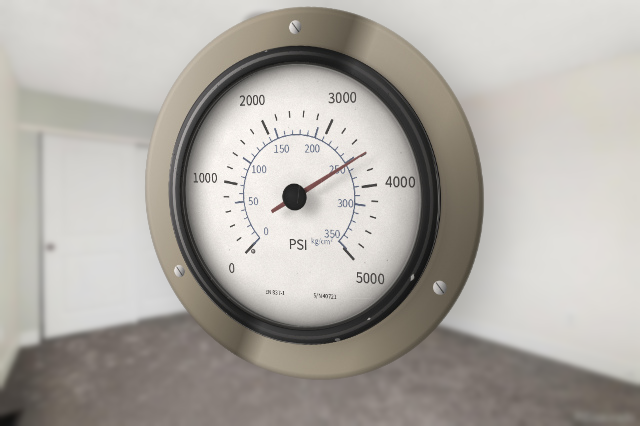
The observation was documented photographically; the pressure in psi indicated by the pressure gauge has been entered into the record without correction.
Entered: 3600 psi
